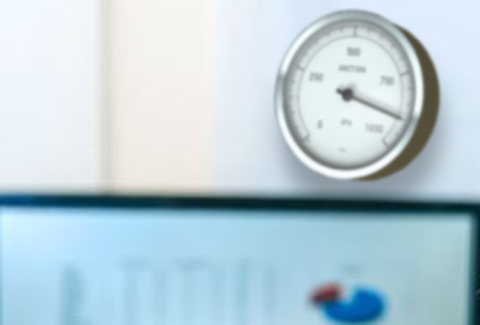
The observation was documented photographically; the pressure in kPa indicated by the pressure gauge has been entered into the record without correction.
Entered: 900 kPa
